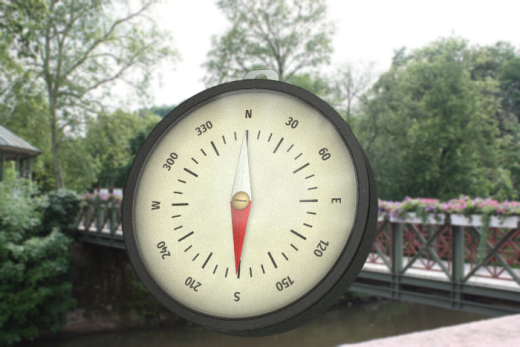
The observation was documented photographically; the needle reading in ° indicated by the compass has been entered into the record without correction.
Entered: 180 °
